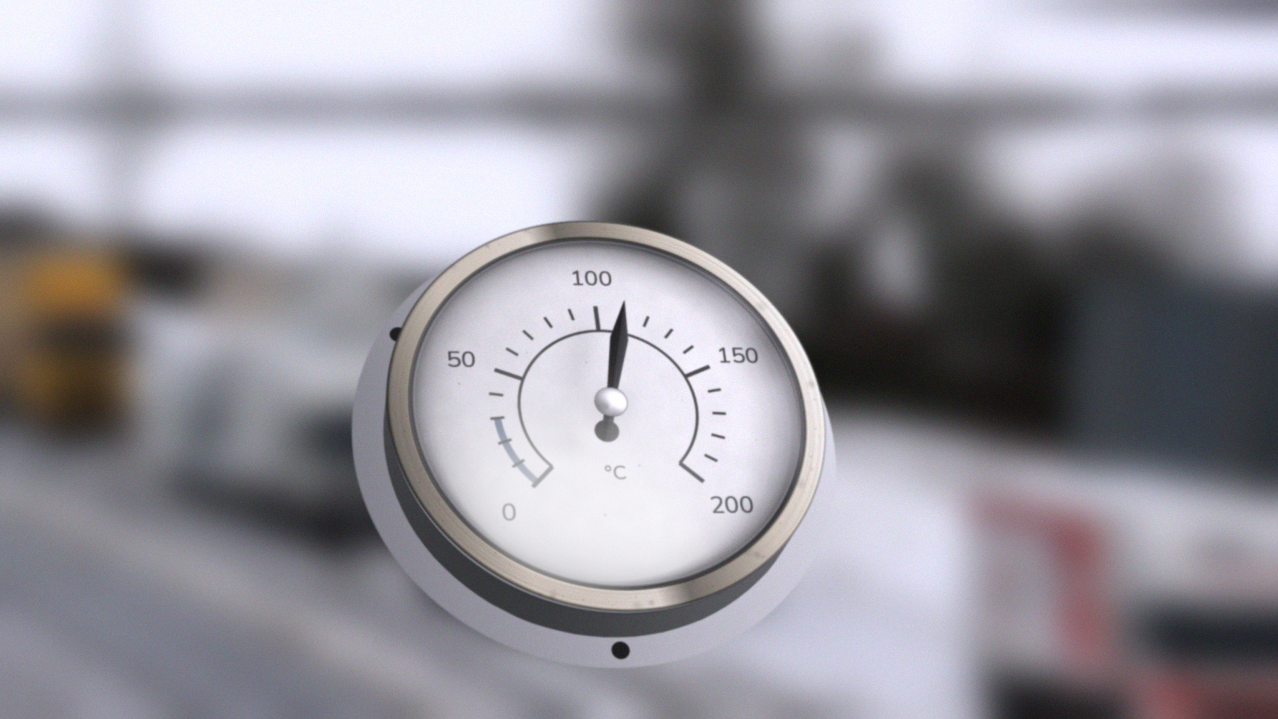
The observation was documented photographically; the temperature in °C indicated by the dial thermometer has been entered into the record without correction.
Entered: 110 °C
